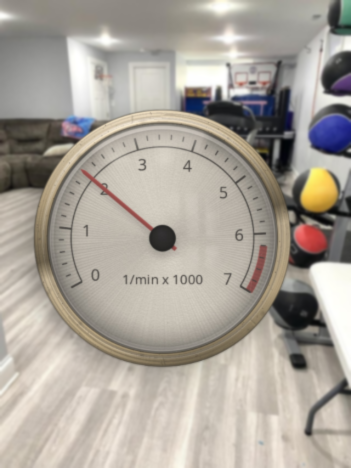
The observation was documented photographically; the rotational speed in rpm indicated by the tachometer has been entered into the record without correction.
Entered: 2000 rpm
